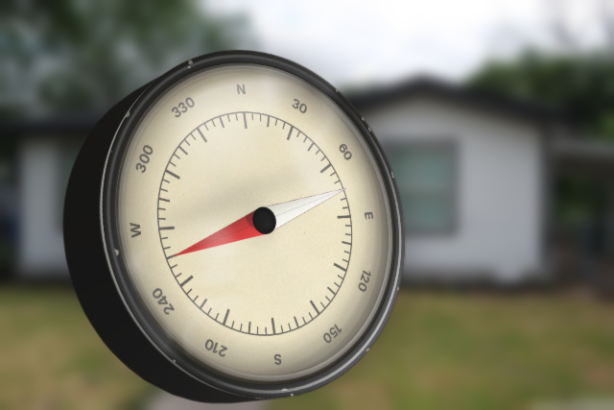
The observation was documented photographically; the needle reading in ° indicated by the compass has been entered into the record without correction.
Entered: 255 °
